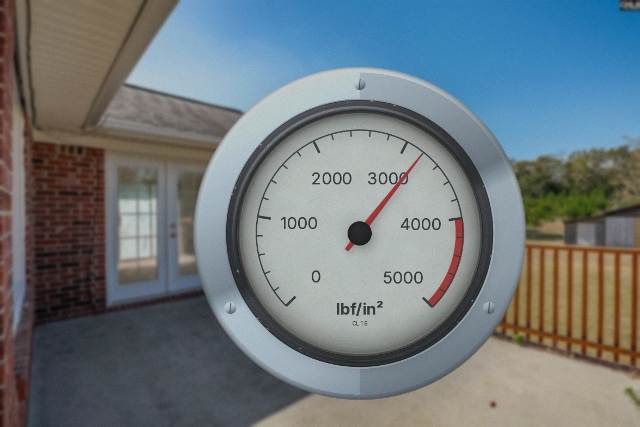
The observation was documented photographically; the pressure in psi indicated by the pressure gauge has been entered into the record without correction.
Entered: 3200 psi
